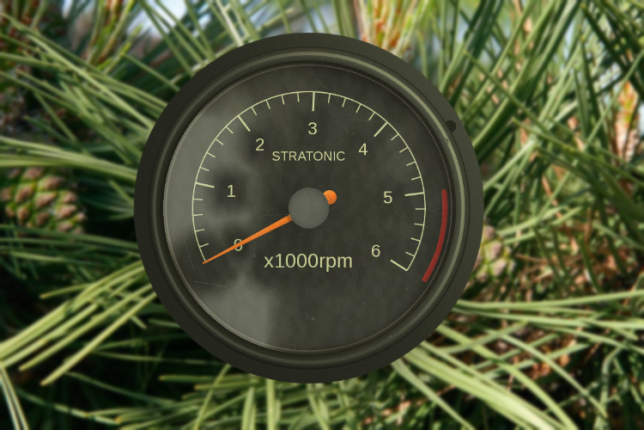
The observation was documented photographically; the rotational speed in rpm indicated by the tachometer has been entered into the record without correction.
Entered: 0 rpm
